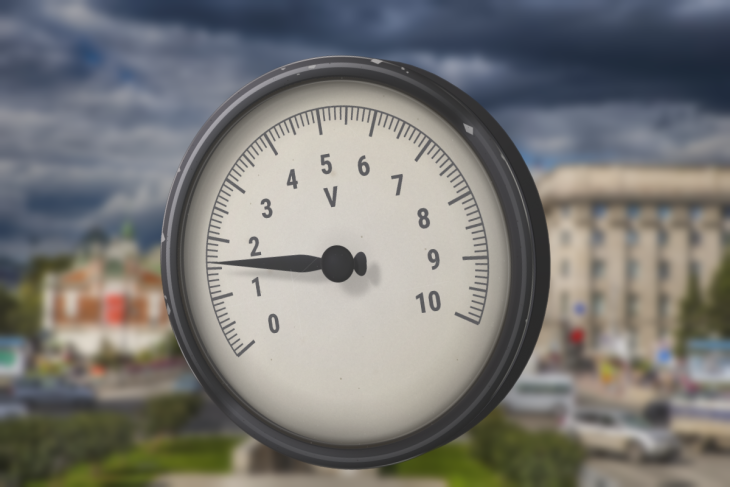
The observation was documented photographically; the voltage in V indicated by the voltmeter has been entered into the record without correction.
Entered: 1.6 V
